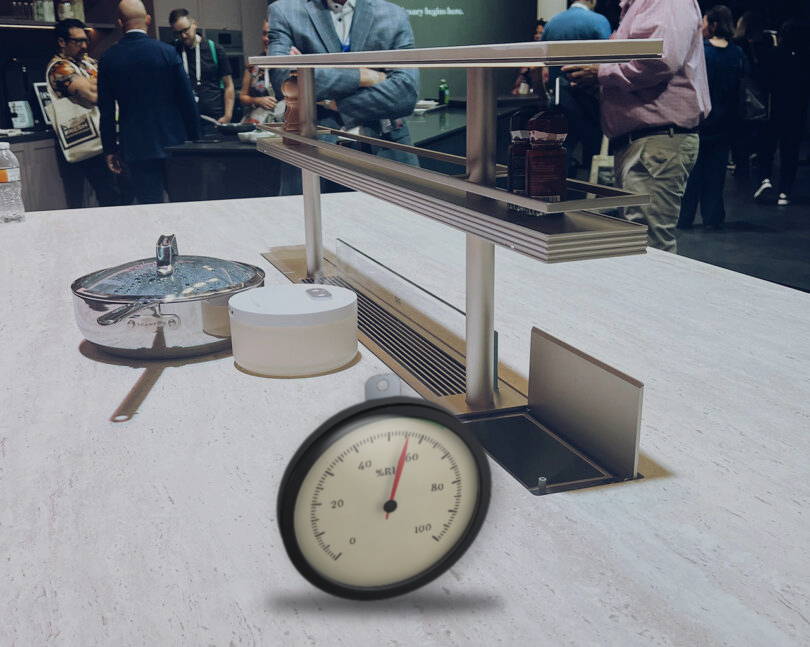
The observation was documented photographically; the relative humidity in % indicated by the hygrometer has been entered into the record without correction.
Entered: 55 %
